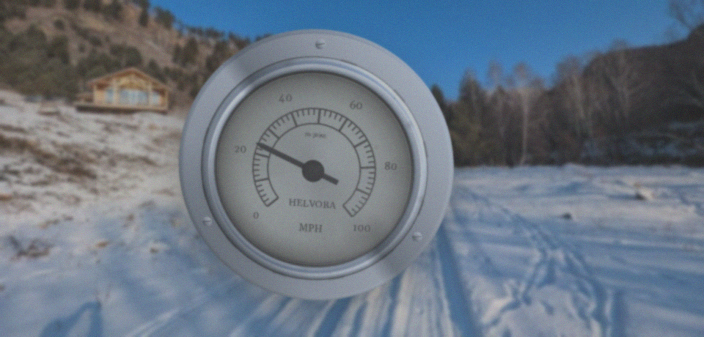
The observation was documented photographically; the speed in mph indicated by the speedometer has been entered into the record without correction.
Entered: 24 mph
